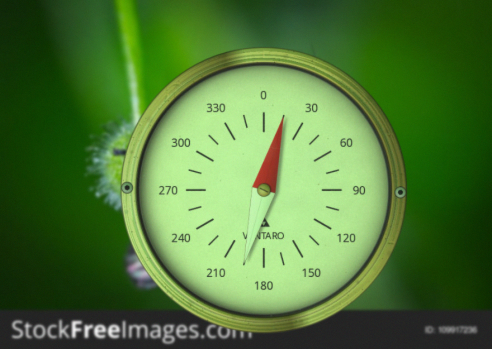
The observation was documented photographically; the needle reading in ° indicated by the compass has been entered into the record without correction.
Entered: 15 °
